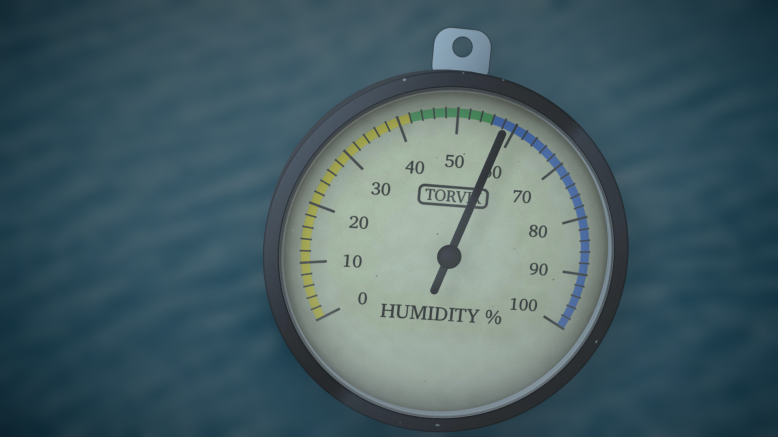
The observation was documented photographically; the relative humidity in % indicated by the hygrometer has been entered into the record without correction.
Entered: 58 %
